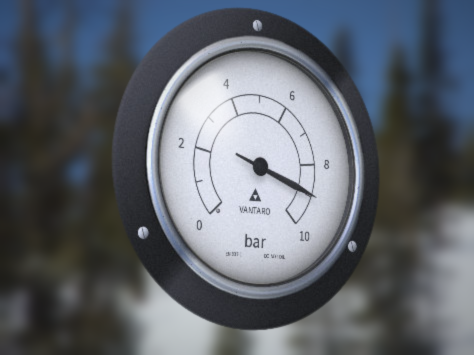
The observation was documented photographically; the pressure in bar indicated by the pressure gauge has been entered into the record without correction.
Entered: 9 bar
